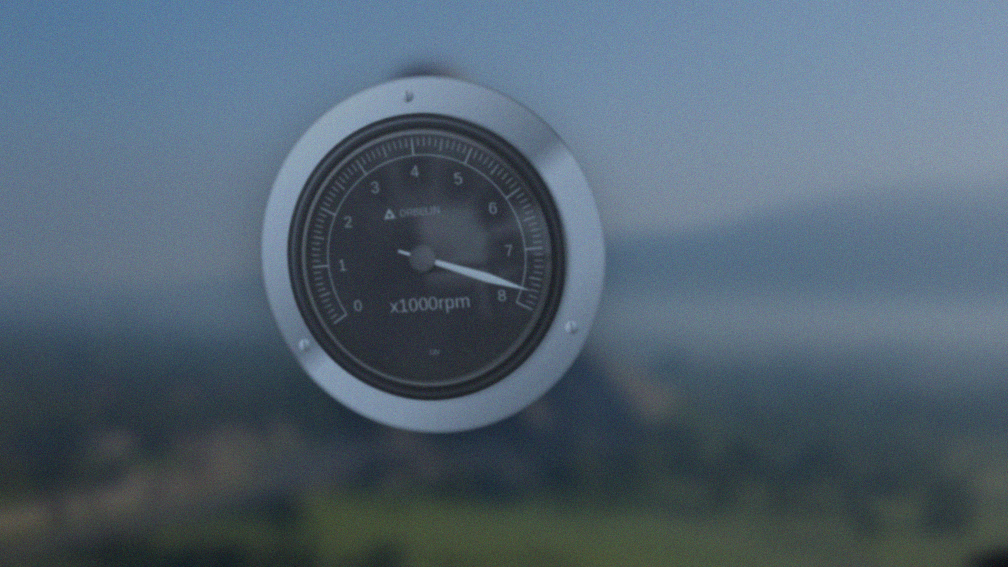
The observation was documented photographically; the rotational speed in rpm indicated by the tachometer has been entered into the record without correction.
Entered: 7700 rpm
